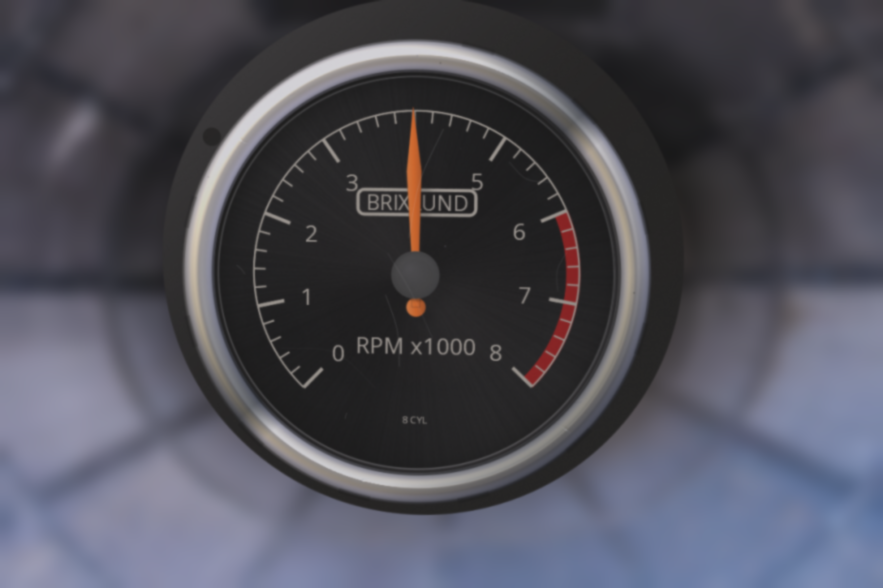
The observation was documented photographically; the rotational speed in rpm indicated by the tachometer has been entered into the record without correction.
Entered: 4000 rpm
